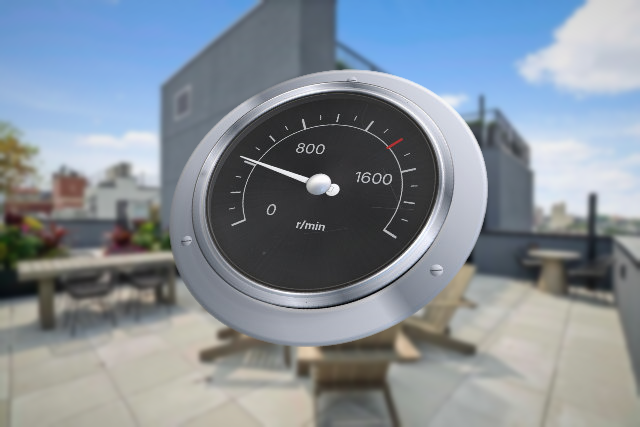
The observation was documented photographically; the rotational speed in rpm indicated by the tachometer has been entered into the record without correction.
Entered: 400 rpm
